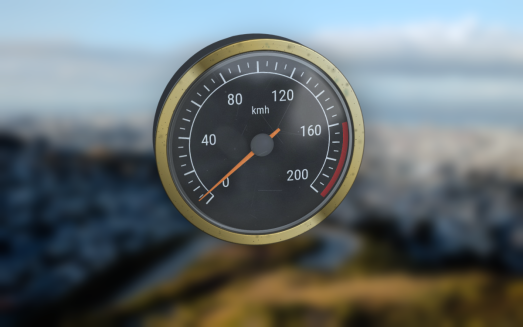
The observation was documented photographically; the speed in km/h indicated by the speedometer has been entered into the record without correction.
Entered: 5 km/h
